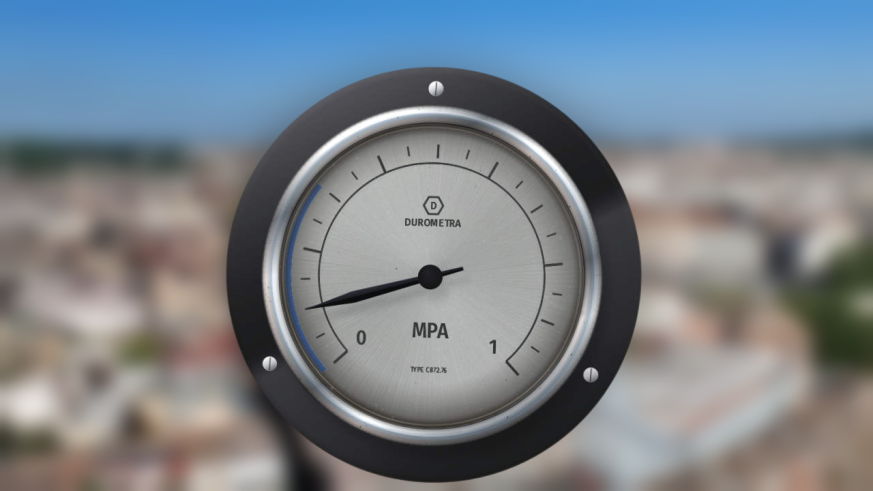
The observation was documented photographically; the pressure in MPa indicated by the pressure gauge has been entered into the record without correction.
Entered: 0.1 MPa
